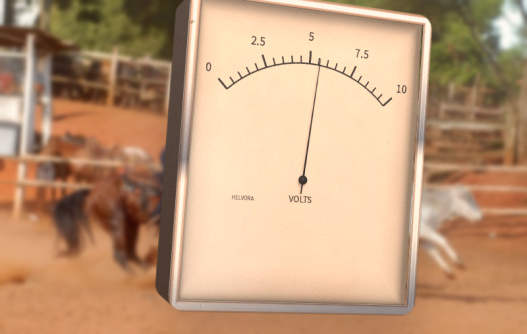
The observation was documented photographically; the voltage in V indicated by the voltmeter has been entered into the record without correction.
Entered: 5.5 V
